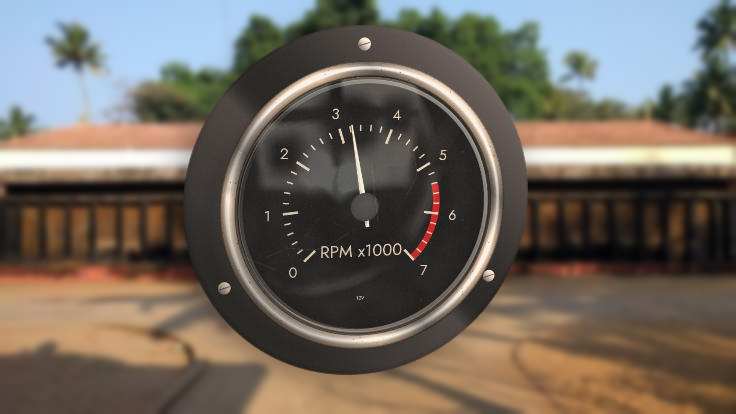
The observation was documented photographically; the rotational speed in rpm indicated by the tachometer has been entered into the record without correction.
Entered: 3200 rpm
